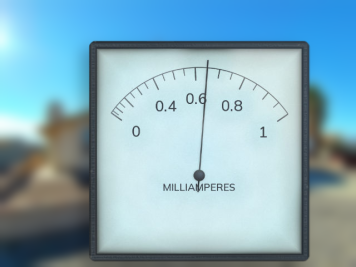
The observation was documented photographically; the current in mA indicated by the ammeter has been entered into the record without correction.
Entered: 0.65 mA
